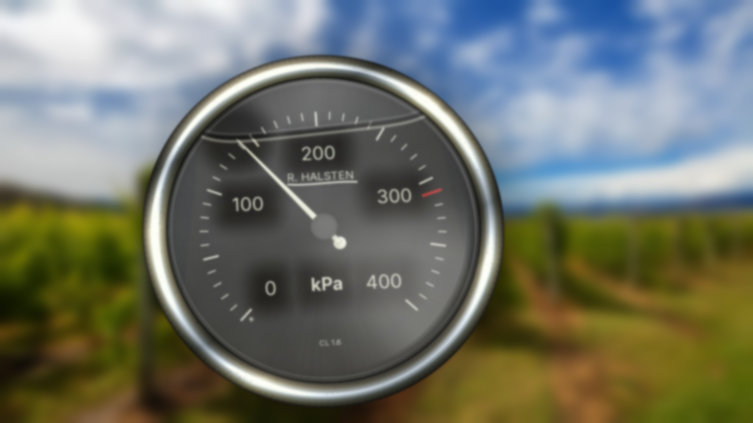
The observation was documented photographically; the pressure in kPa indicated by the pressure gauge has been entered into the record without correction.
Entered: 140 kPa
